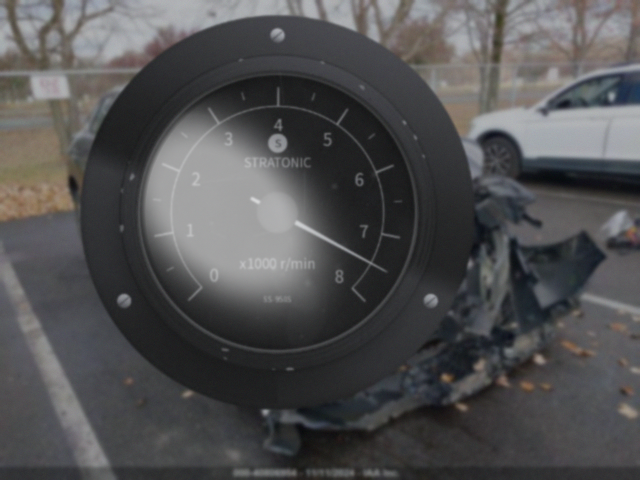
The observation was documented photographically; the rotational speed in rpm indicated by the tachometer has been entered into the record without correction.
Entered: 7500 rpm
